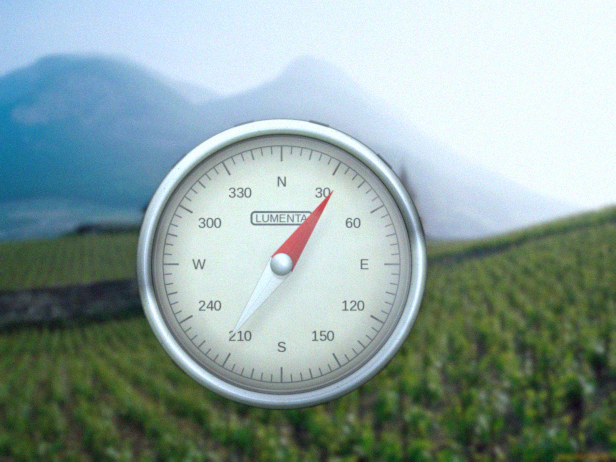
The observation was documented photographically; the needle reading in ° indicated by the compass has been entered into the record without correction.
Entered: 35 °
